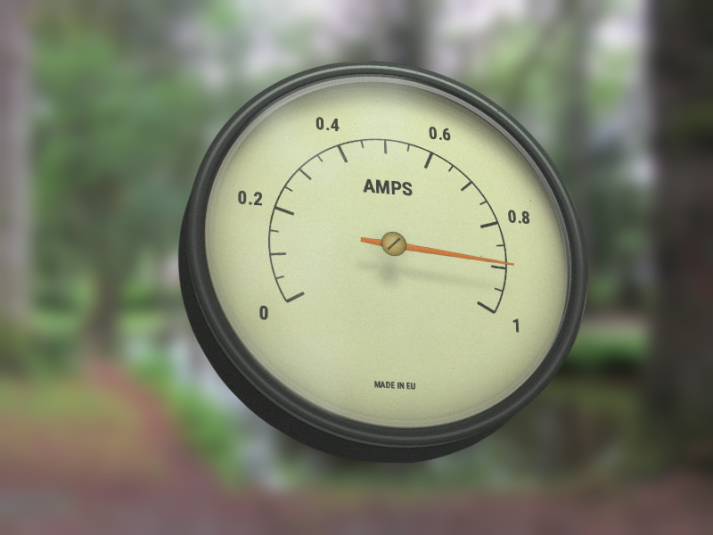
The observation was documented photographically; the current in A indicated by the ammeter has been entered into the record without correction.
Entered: 0.9 A
